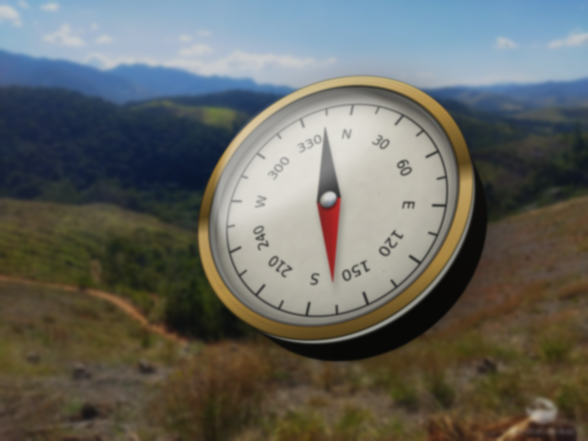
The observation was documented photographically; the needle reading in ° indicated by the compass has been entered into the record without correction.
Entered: 165 °
